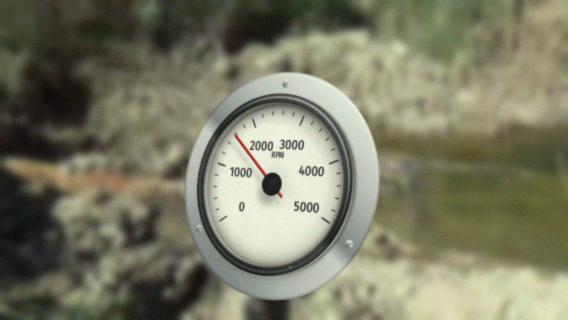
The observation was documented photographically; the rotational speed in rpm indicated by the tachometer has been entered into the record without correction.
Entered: 1600 rpm
